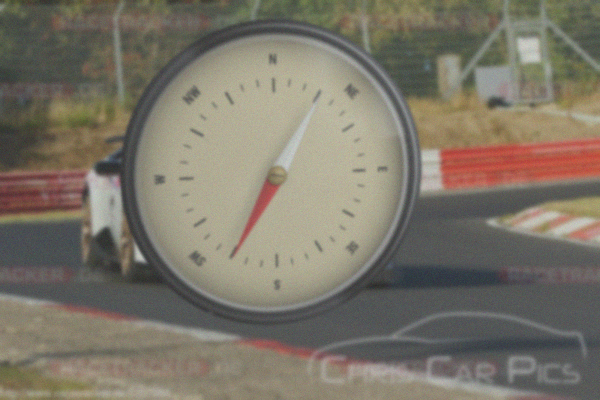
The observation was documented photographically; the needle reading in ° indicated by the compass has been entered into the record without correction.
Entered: 210 °
